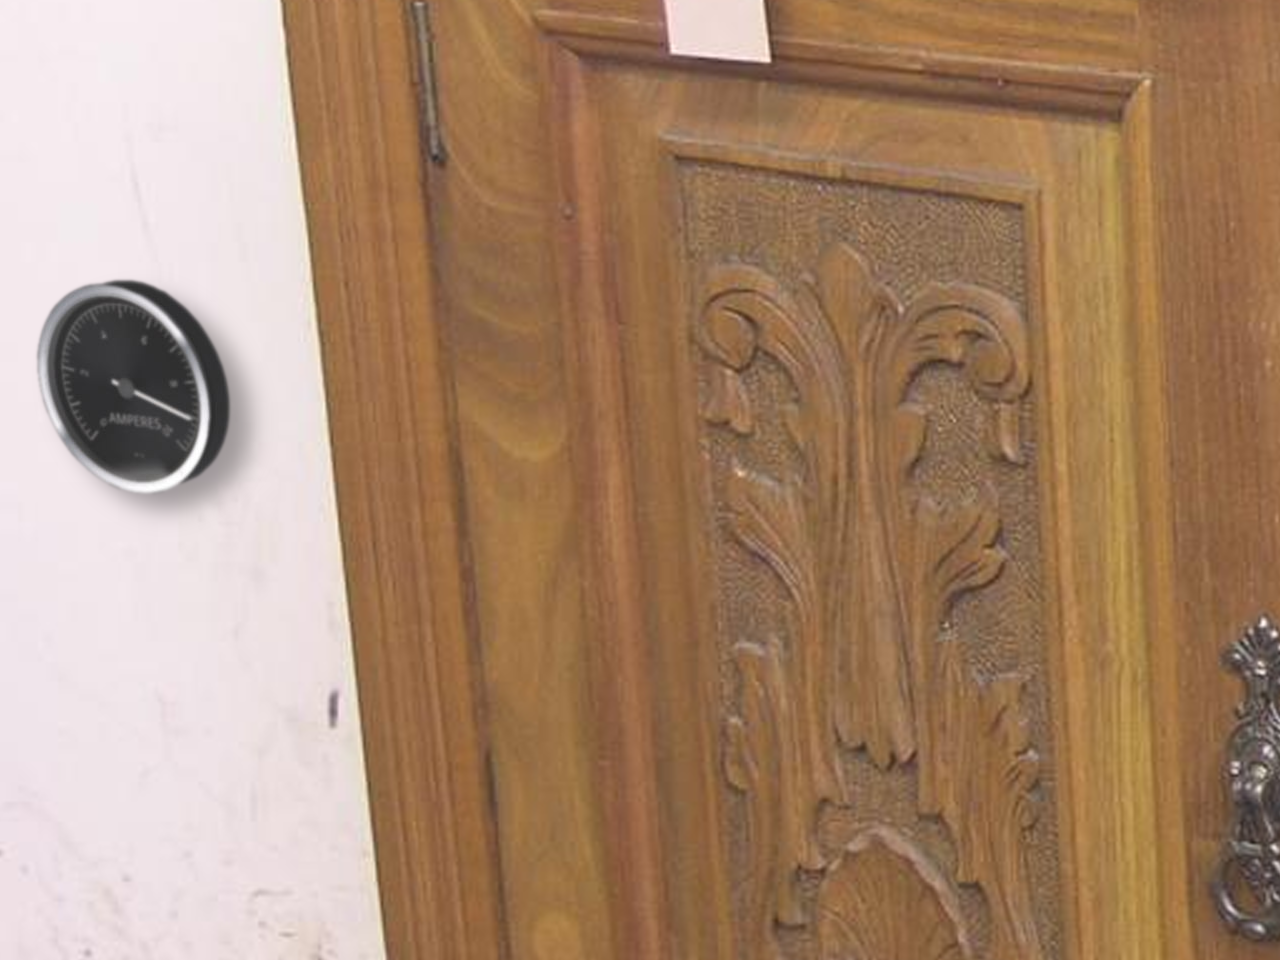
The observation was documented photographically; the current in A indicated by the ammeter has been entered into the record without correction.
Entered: 9 A
